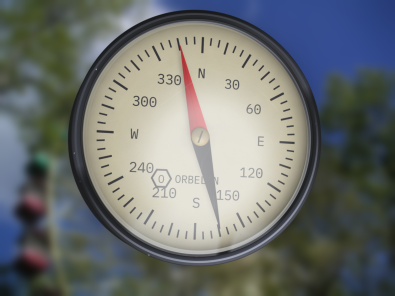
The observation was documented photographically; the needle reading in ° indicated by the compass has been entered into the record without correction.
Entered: 345 °
